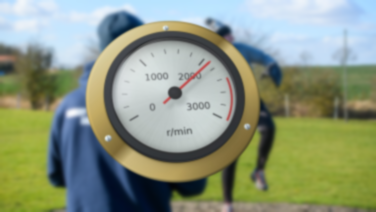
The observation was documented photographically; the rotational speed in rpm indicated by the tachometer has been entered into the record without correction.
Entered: 2100 rpm
